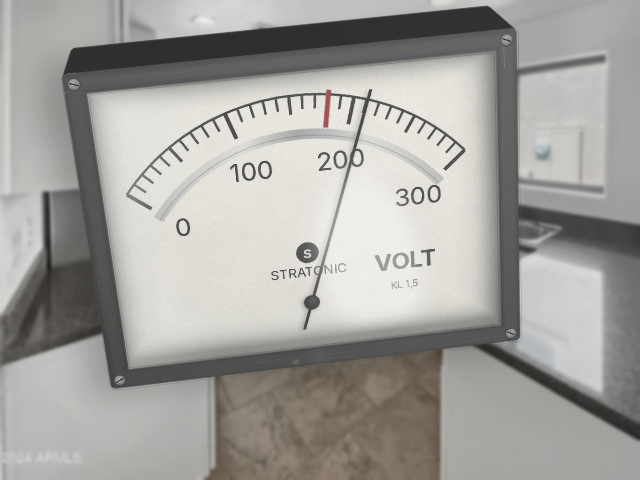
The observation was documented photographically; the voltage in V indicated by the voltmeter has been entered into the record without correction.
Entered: 210 V
